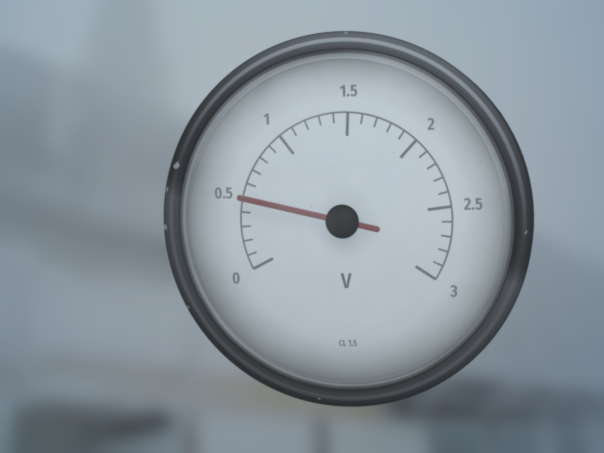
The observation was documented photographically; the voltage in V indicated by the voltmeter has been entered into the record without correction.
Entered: 0.5 V
